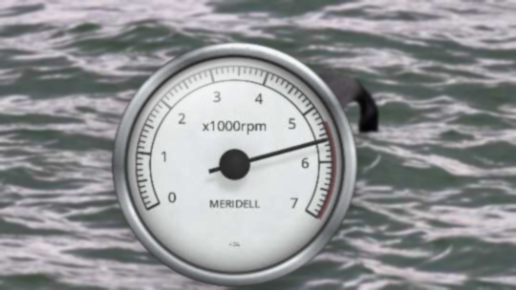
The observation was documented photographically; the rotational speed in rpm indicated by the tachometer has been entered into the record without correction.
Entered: 5600 rpm
